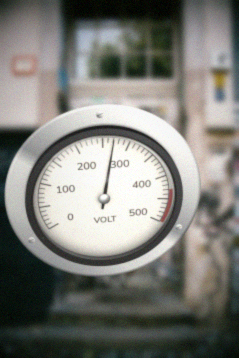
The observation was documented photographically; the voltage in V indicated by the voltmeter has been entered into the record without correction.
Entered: 270 V
